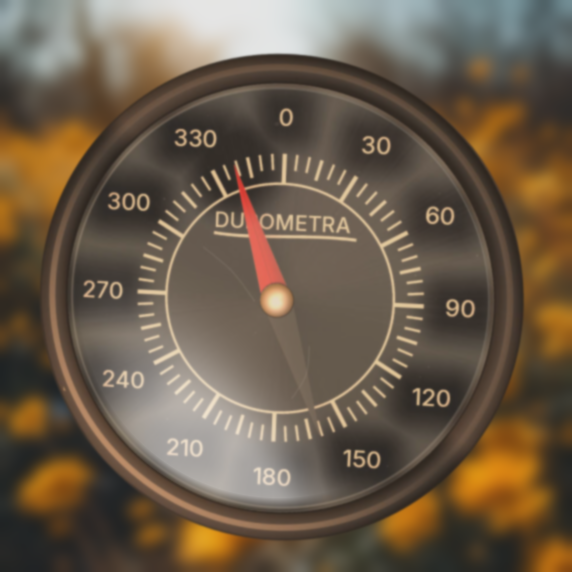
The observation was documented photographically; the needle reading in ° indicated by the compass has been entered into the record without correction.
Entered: 340 °
